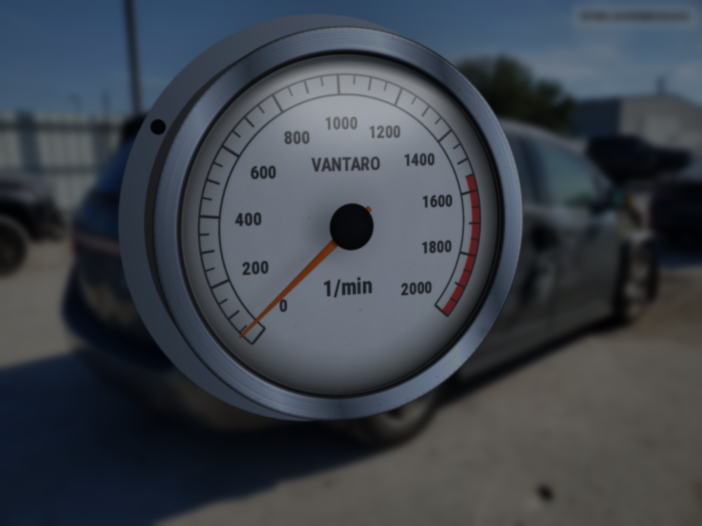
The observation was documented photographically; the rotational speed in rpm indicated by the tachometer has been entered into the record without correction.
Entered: 50 rpm
